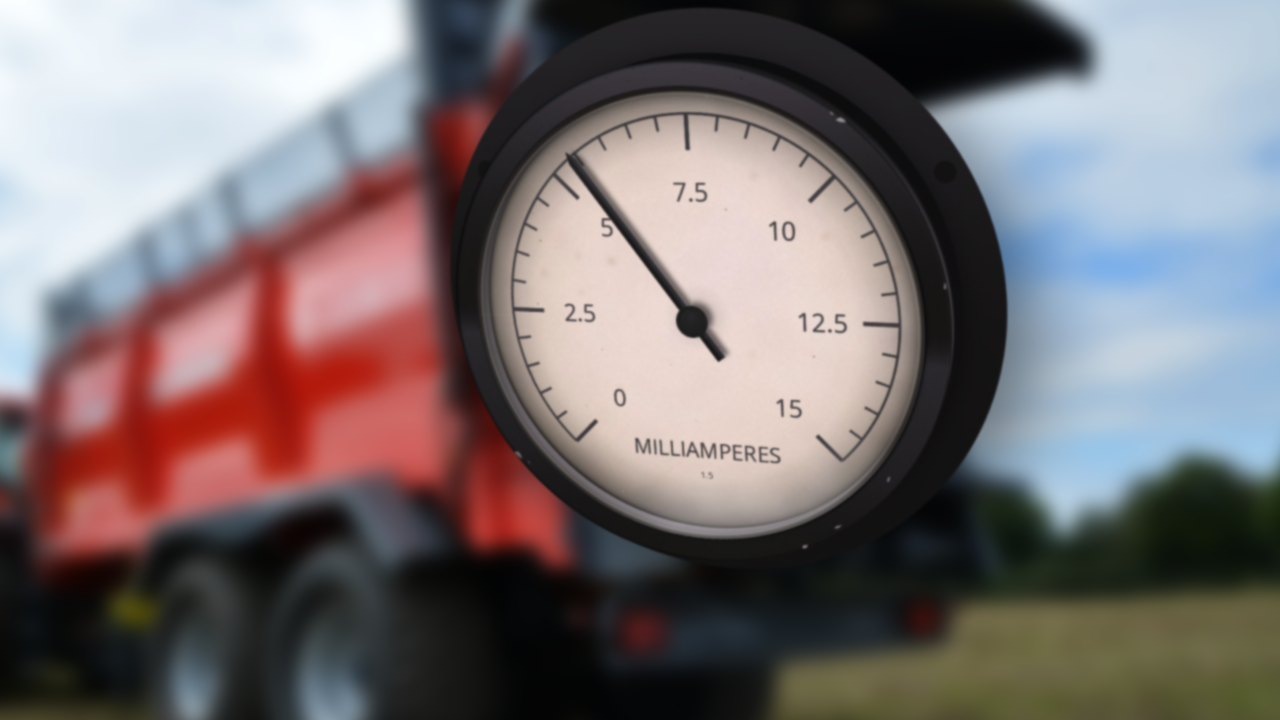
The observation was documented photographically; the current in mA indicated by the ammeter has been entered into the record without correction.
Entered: 5.5 mA
